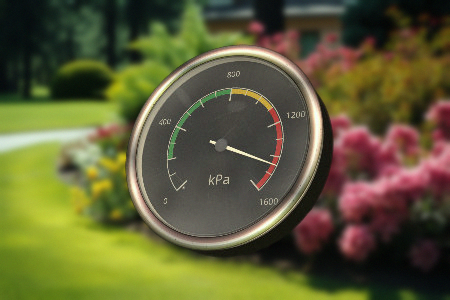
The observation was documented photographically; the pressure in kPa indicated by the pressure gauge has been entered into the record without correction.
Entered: 1450 kPa
